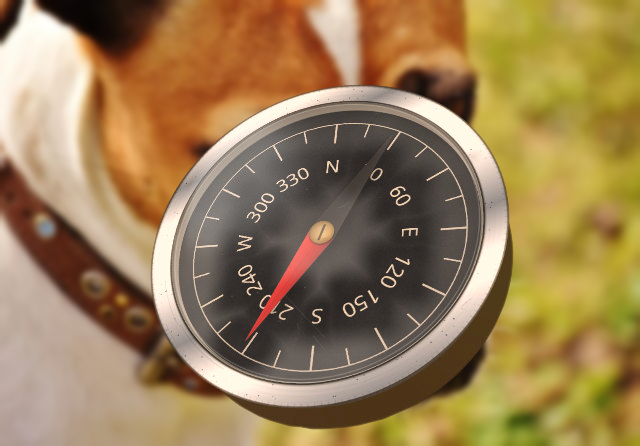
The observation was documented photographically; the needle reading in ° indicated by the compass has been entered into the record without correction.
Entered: 210 °
